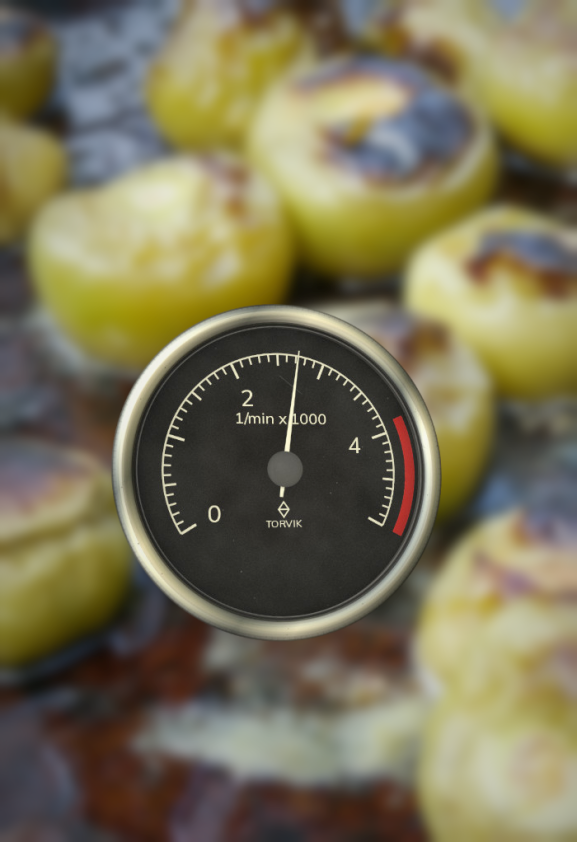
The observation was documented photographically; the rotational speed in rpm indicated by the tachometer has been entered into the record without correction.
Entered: 2700 rpm
